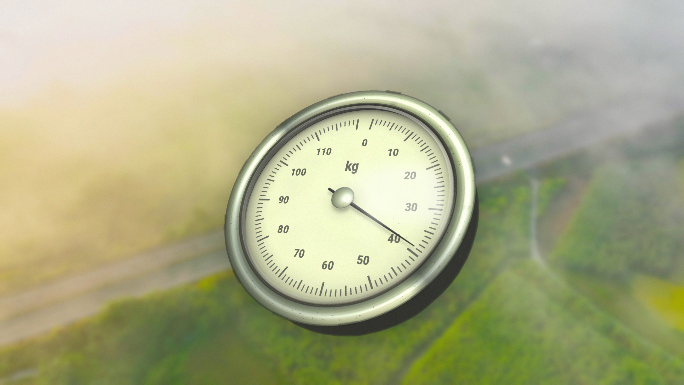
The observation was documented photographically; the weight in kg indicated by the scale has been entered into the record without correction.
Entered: 39 kg
